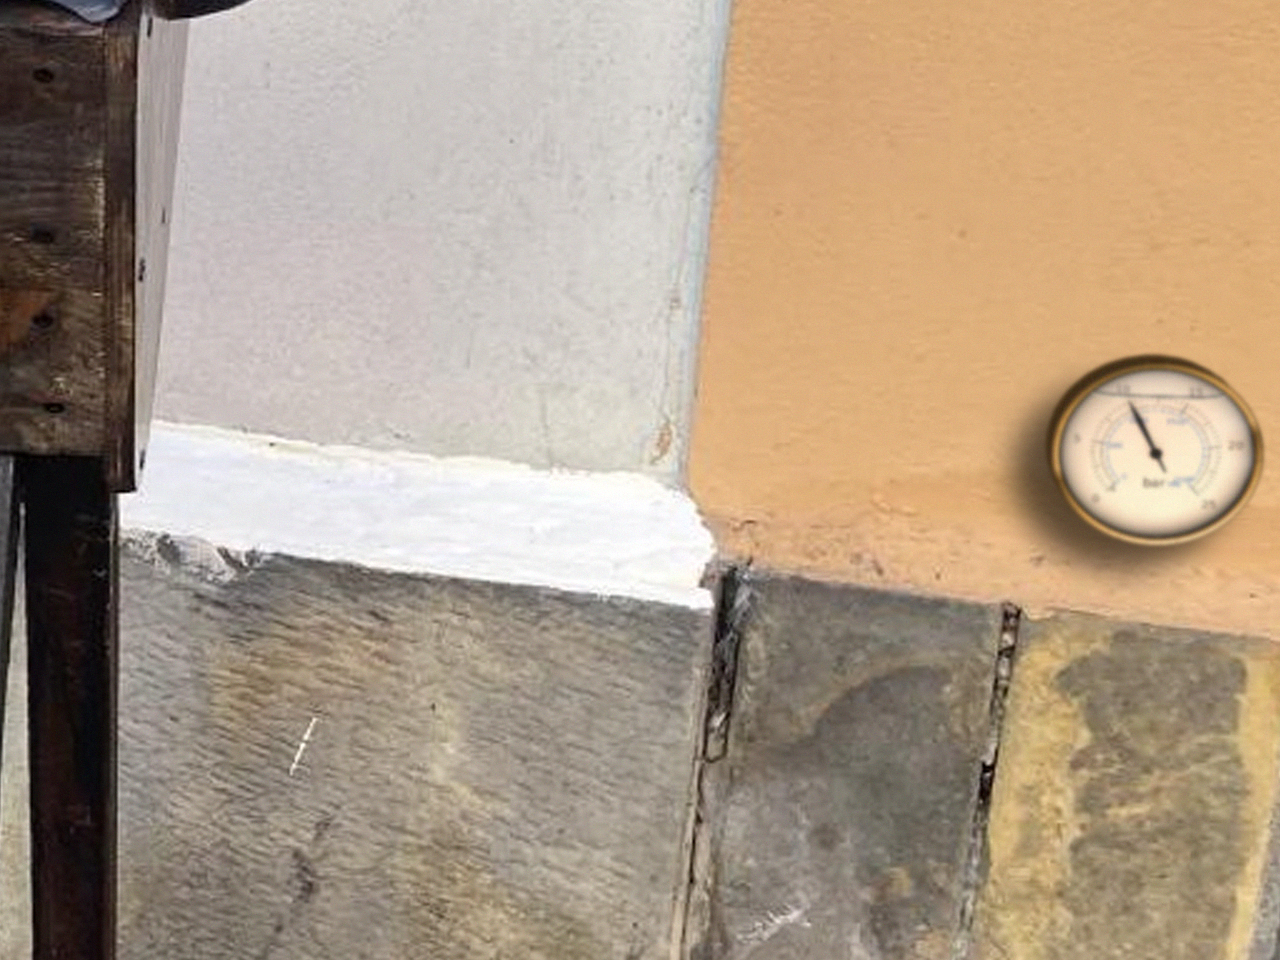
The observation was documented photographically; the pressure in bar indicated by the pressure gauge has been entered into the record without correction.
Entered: 10 bar
